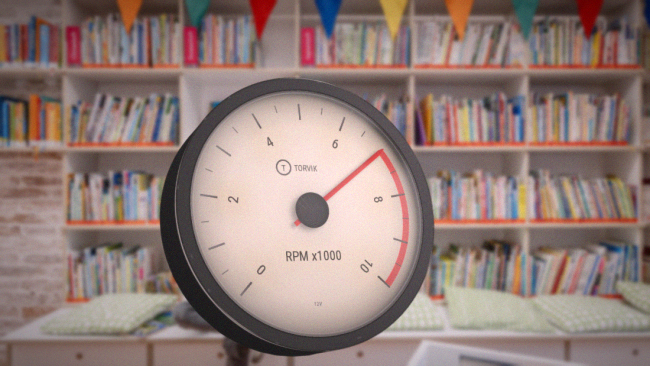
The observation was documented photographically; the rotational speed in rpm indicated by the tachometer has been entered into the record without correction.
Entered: 7000 rpm
